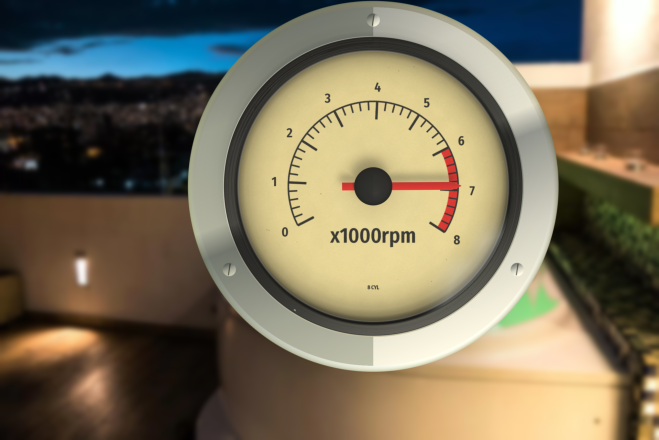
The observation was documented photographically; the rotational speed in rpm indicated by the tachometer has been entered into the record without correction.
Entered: 6900 rpm
